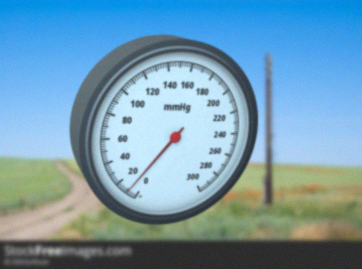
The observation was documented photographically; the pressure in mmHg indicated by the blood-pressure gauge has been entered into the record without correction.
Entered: 10 mmHg
